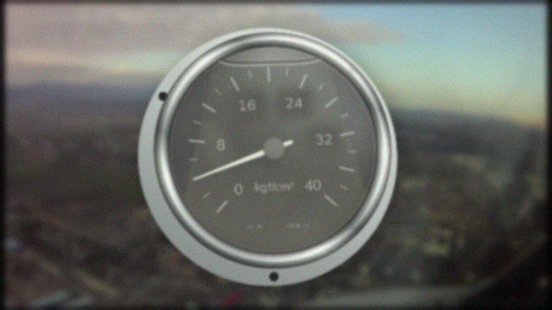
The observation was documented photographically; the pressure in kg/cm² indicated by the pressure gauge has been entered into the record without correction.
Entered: 4 kg/cm²
